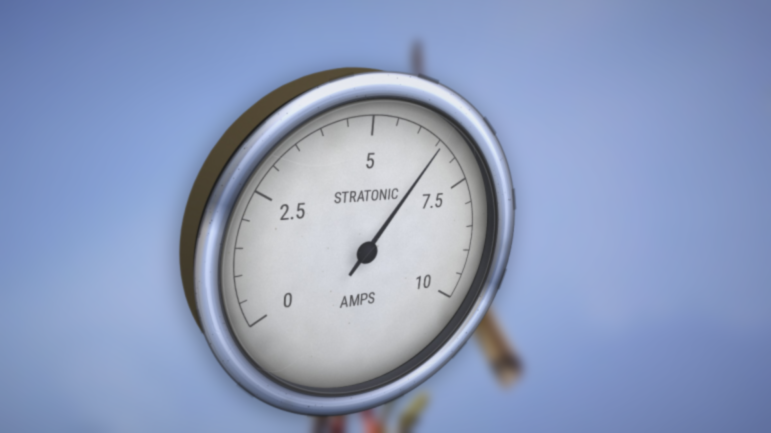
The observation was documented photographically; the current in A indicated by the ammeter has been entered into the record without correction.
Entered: 6.5 A
